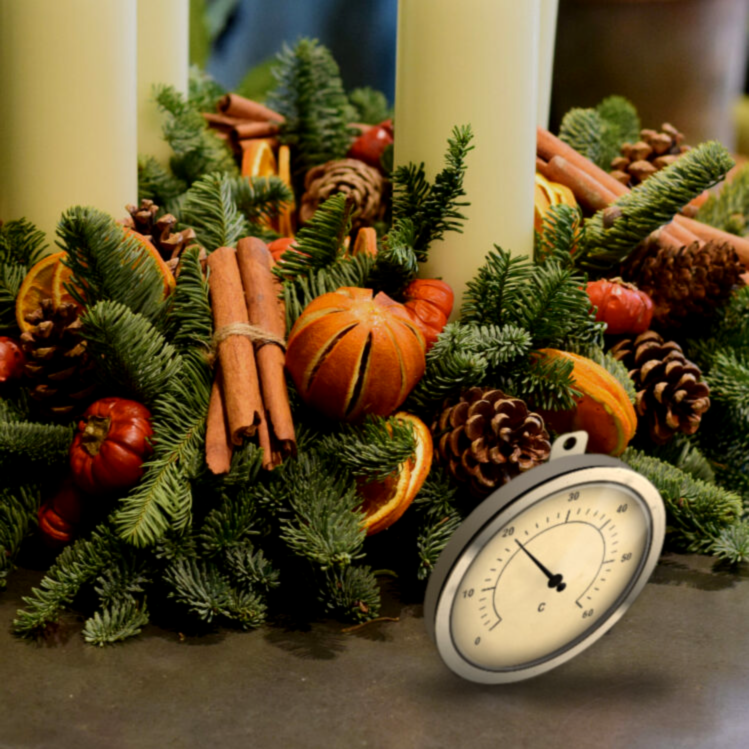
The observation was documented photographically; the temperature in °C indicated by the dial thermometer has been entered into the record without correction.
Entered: 20 °C
